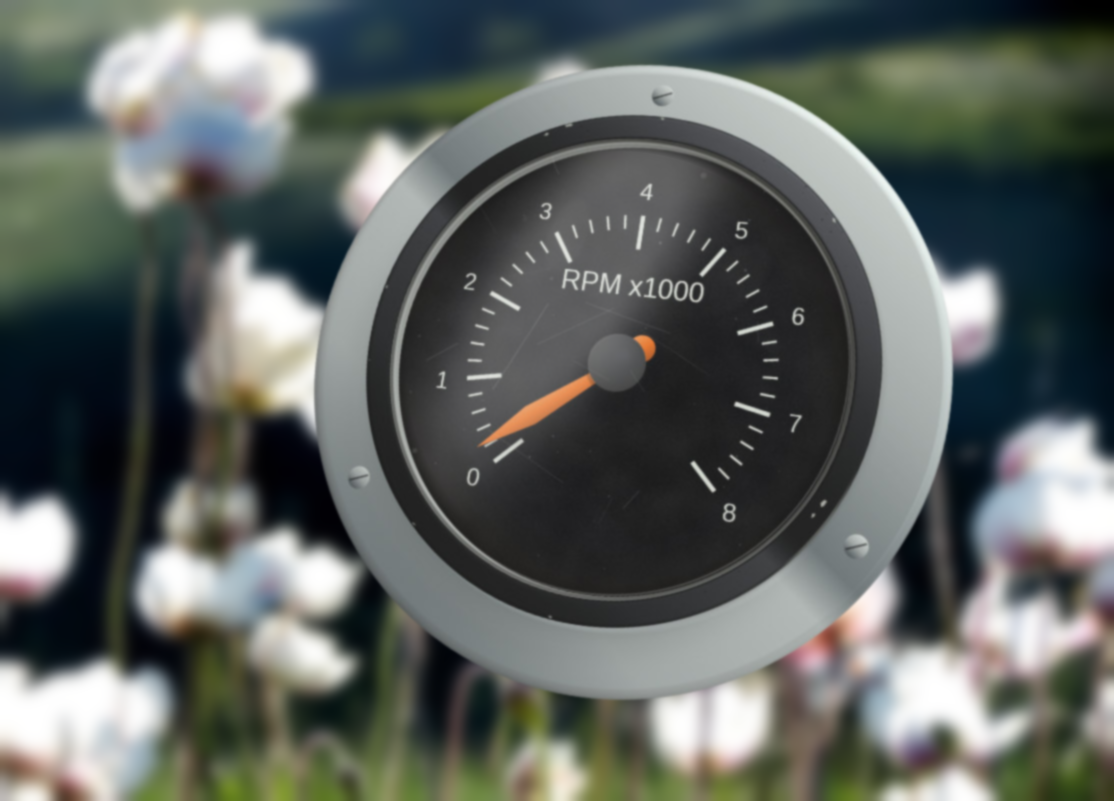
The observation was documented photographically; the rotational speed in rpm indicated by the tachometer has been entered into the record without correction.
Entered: 200 rpm
